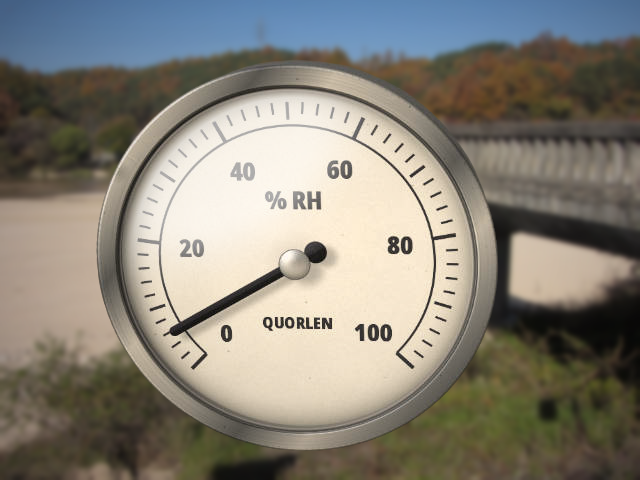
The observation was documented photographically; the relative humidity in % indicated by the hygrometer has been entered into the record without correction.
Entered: 6 %
